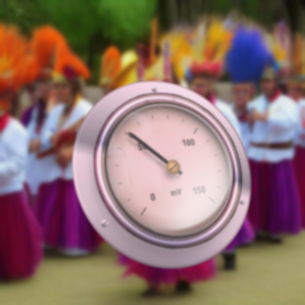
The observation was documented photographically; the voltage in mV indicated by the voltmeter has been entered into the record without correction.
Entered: 50 mV
